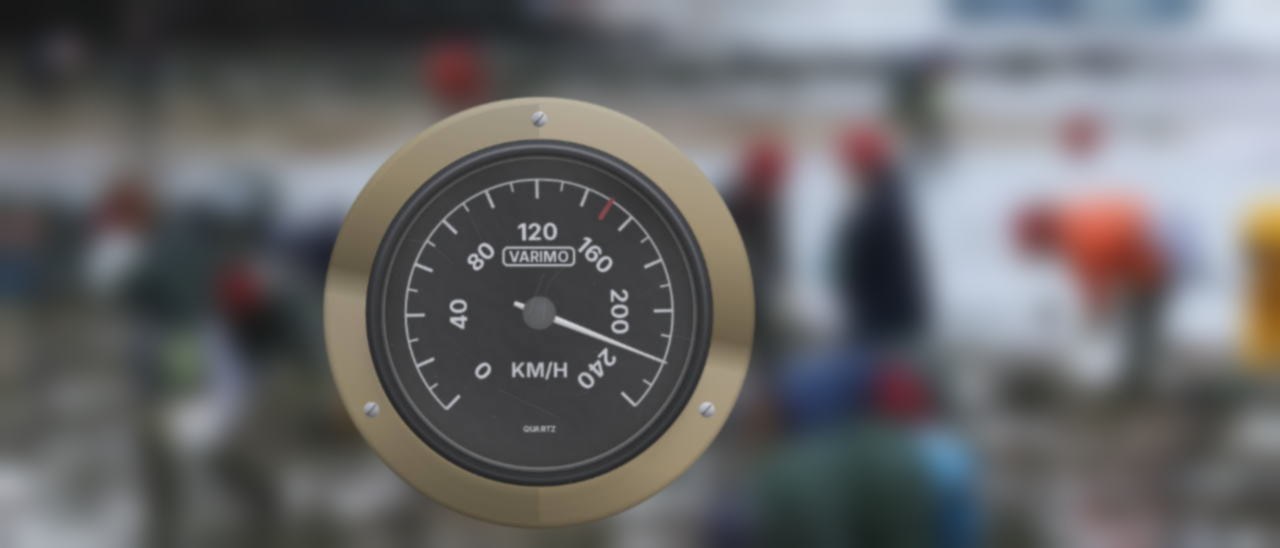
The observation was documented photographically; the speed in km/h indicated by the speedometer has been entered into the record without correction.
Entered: 220 km/h
